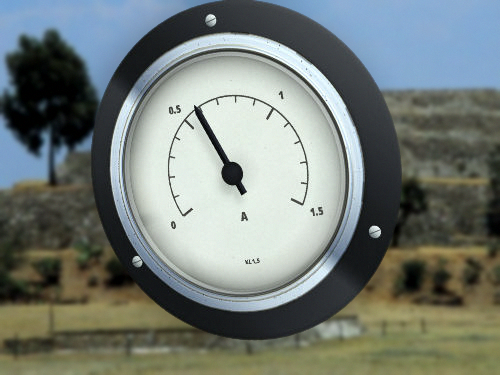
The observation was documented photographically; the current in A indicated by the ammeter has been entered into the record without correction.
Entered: 0.6 A
